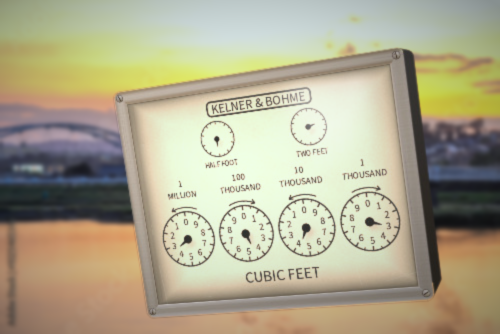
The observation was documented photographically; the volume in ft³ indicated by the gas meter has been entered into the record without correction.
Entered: 344300 ft³
